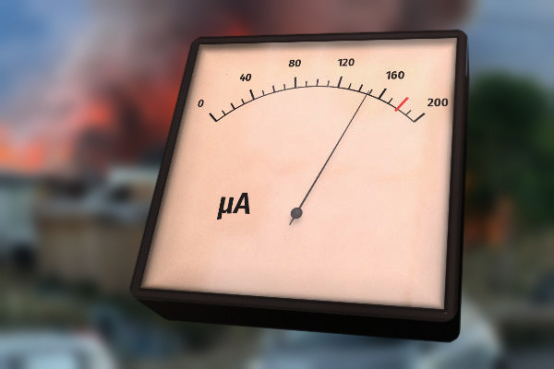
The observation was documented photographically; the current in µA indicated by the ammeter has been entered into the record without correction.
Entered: 150 µA
